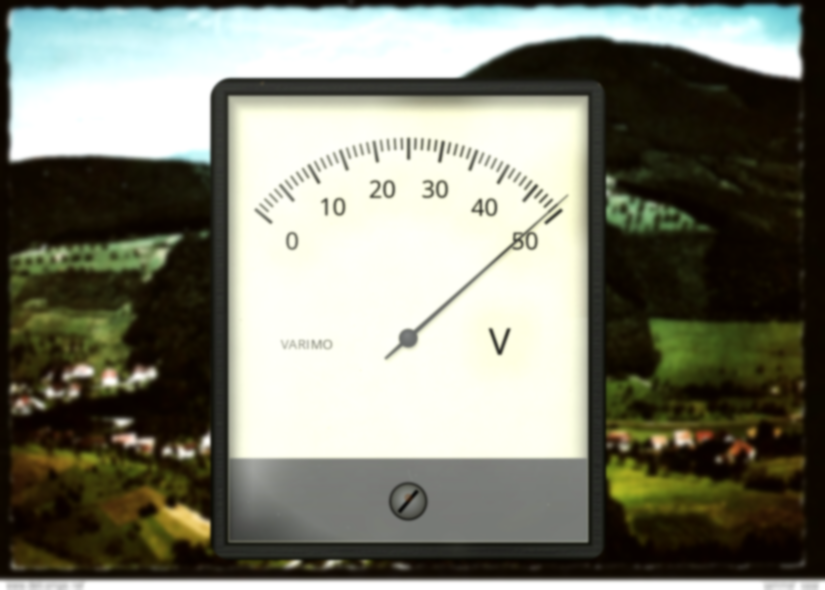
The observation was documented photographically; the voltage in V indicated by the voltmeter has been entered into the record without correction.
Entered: 49 V
